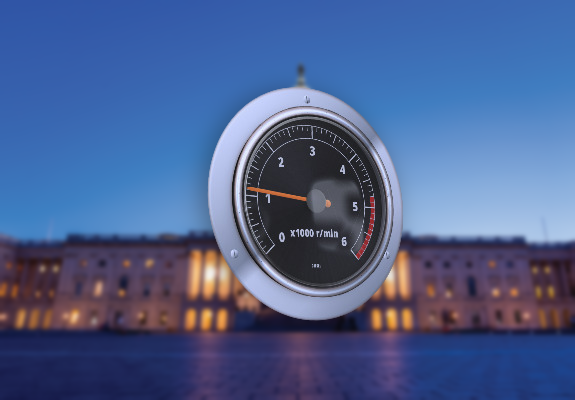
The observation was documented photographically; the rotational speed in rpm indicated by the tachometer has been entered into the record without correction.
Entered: 1100 rpm
